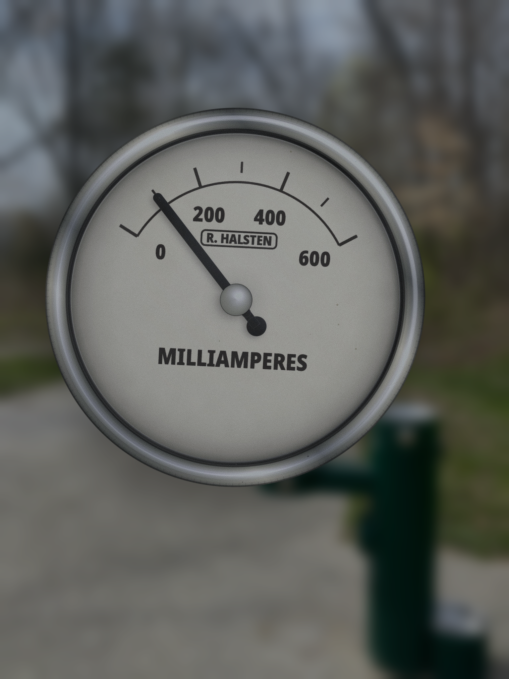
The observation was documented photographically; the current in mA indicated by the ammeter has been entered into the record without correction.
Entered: 100 mA
